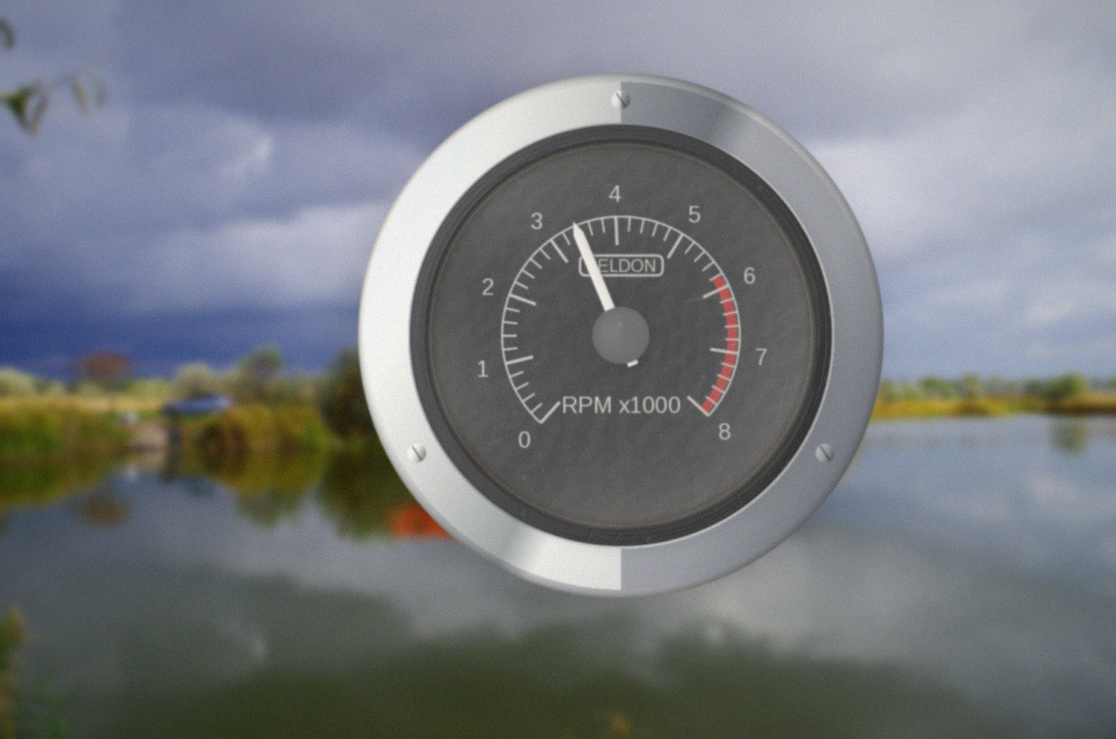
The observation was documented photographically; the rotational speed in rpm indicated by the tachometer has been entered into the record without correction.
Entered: 3400 rpm
